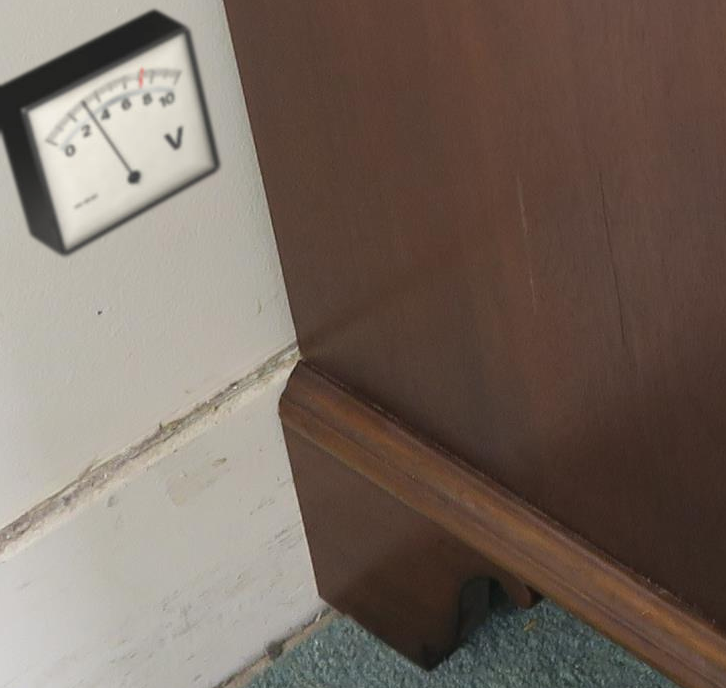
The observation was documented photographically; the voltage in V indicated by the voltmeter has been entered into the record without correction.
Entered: 3 V
